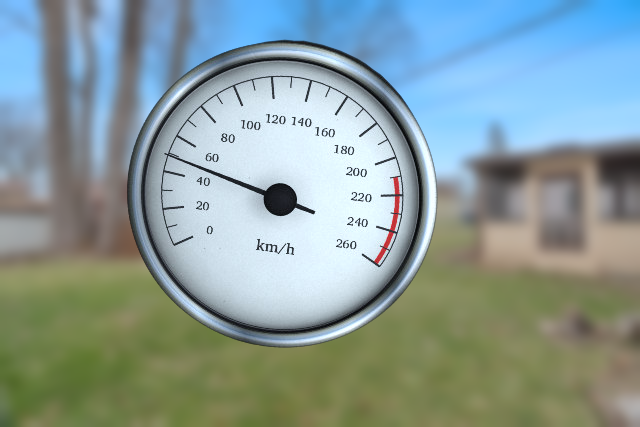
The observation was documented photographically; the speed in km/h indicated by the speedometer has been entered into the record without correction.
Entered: 50 km/h
